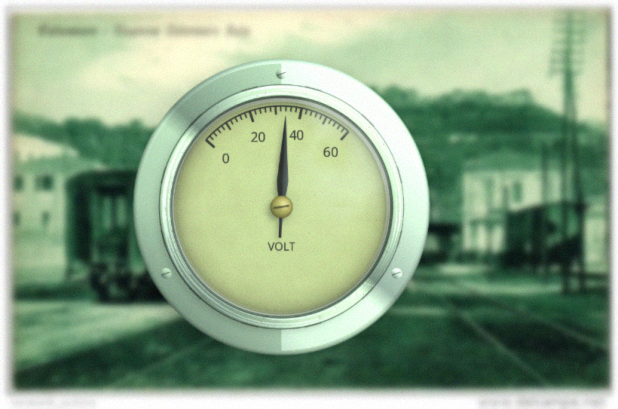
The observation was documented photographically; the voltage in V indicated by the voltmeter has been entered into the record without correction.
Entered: 34 V
